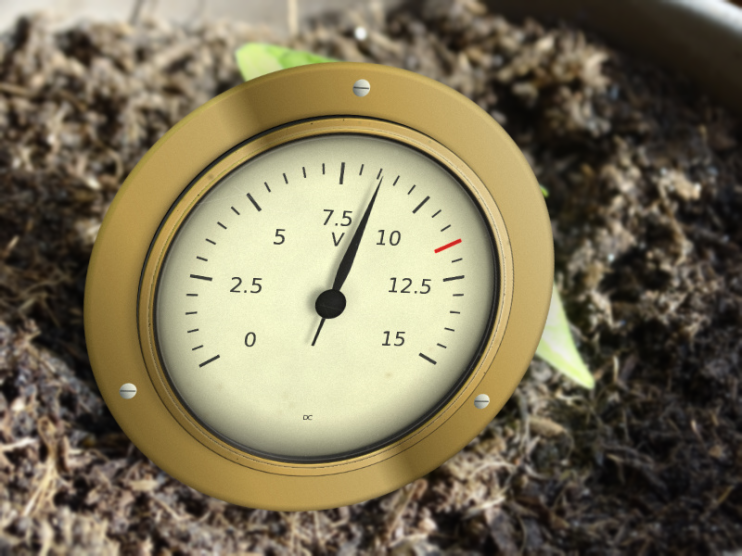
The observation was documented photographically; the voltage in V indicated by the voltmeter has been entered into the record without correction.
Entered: 8.5 V
